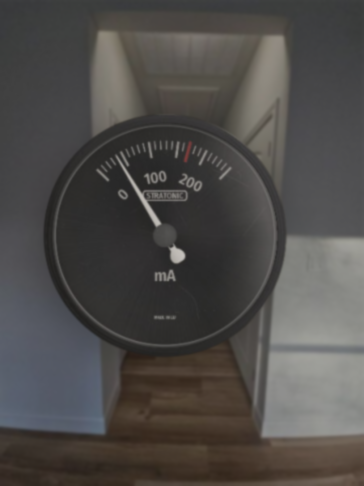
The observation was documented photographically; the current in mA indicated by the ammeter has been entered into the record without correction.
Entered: 40 mA
